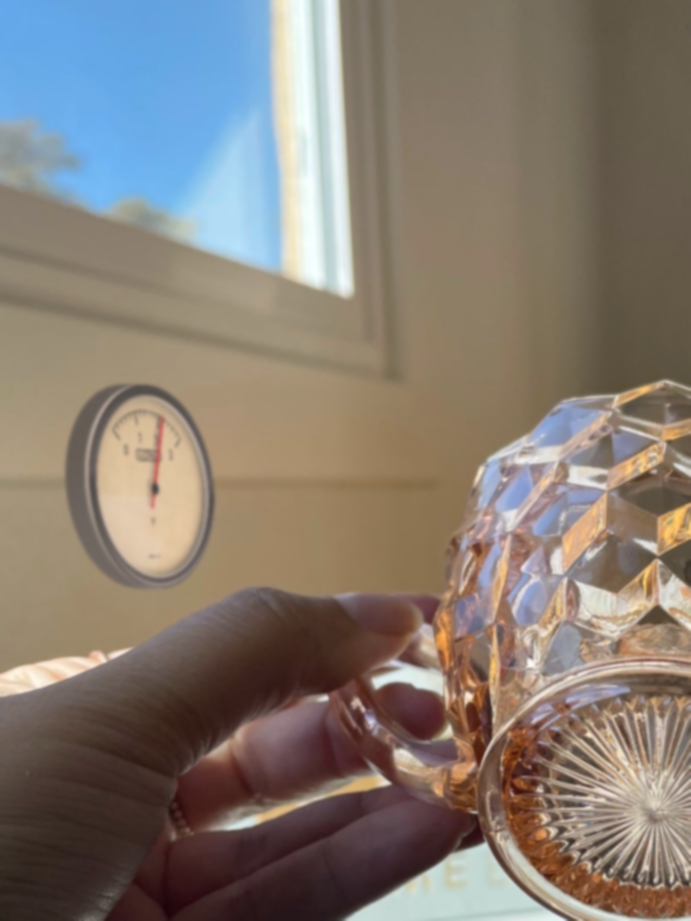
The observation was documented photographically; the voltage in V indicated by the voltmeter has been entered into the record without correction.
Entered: 2 V
